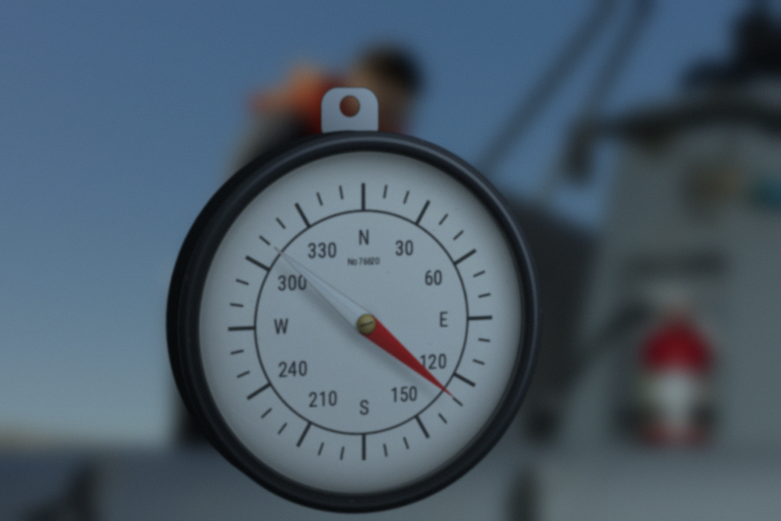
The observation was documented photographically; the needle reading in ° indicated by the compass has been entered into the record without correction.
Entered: 130 °
